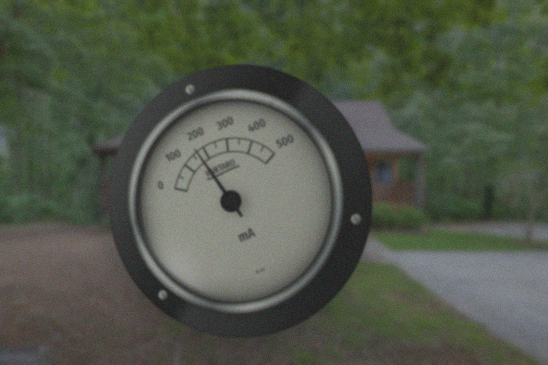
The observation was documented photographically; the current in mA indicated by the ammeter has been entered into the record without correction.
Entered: 175 mA
